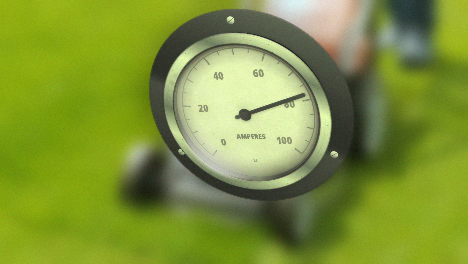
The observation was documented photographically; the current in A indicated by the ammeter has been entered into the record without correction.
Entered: 77.5 A
